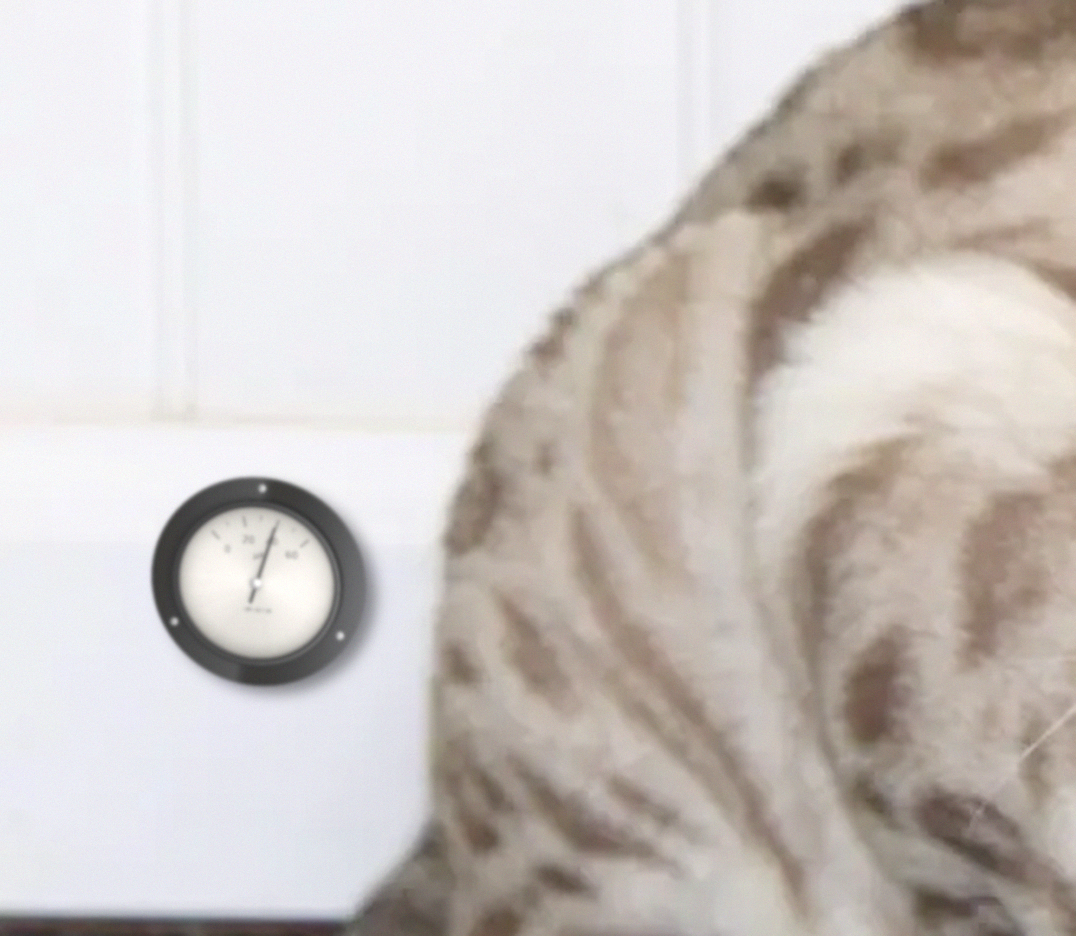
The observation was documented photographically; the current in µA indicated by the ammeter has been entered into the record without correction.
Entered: 40 µA
